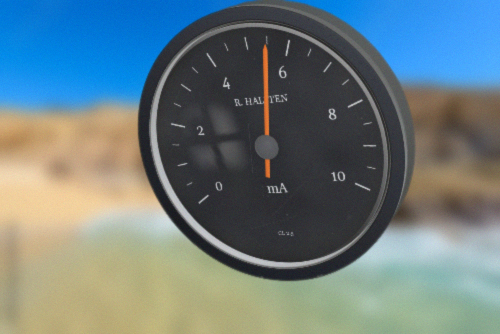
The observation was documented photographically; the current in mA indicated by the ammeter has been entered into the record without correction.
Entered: 5.5 mA
